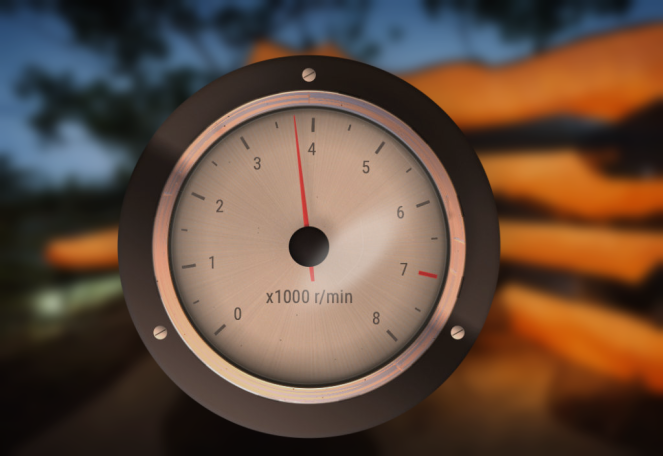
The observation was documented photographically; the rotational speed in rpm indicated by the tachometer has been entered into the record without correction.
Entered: 3750 rpm
